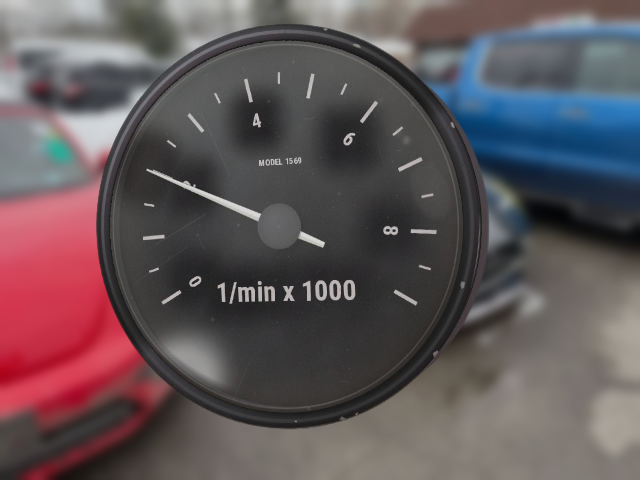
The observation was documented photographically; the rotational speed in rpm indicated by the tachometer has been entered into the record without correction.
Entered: 2000 rpm
